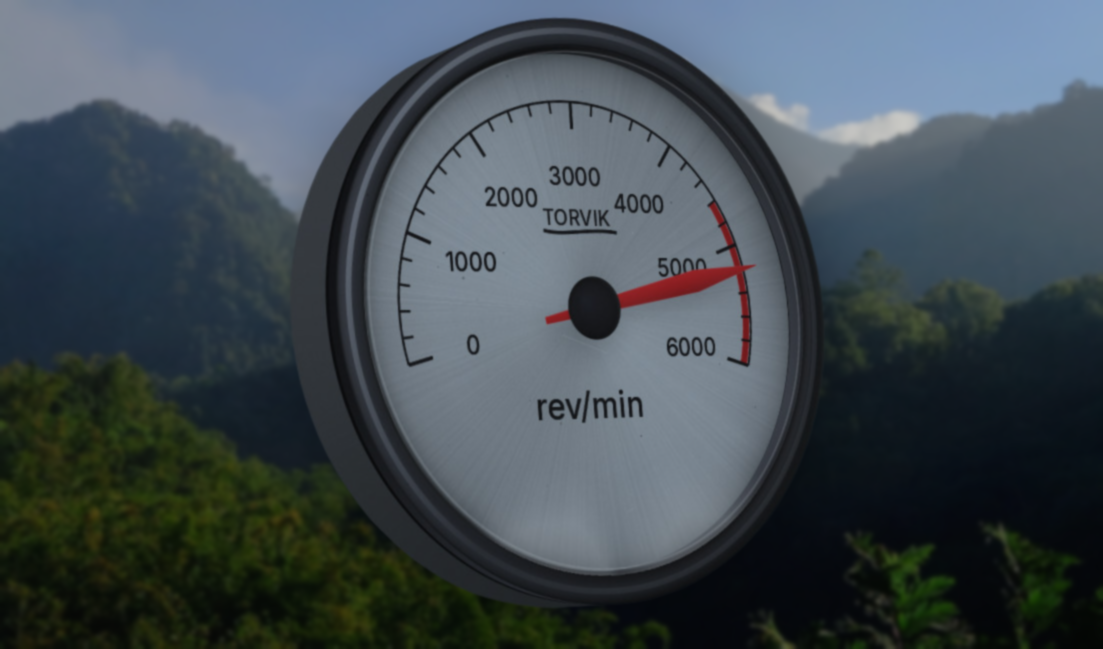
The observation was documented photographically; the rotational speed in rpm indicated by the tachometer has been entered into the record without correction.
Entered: 5200 rpm
